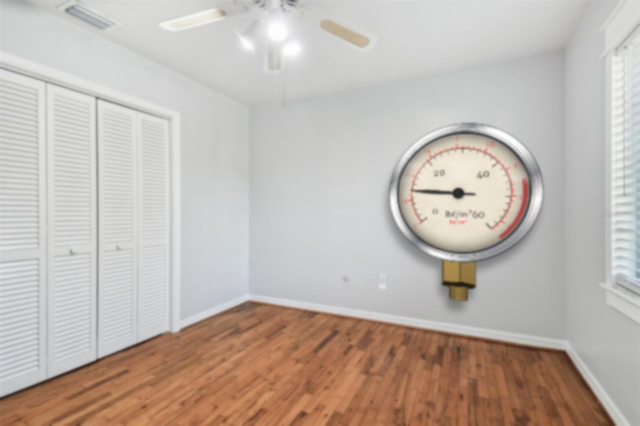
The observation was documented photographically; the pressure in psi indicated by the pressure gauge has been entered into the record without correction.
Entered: 10 psi
